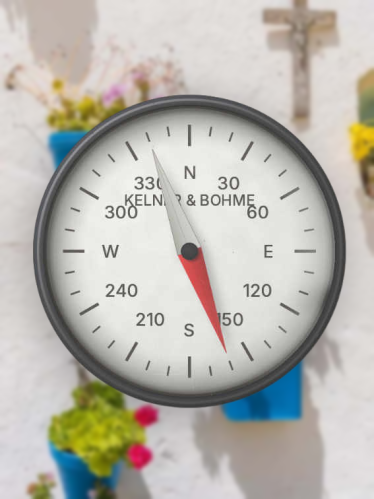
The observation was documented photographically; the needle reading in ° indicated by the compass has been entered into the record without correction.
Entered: 160 °
